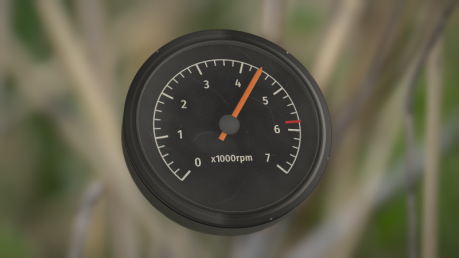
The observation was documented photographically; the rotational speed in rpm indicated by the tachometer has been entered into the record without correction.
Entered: 4400 rpm
